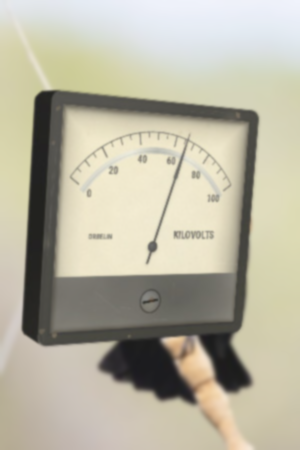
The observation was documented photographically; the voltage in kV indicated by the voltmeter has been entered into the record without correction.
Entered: 65 kV
